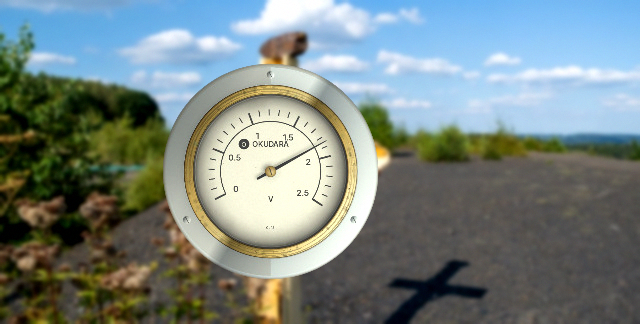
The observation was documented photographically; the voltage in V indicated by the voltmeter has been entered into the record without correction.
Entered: 1.85 V
